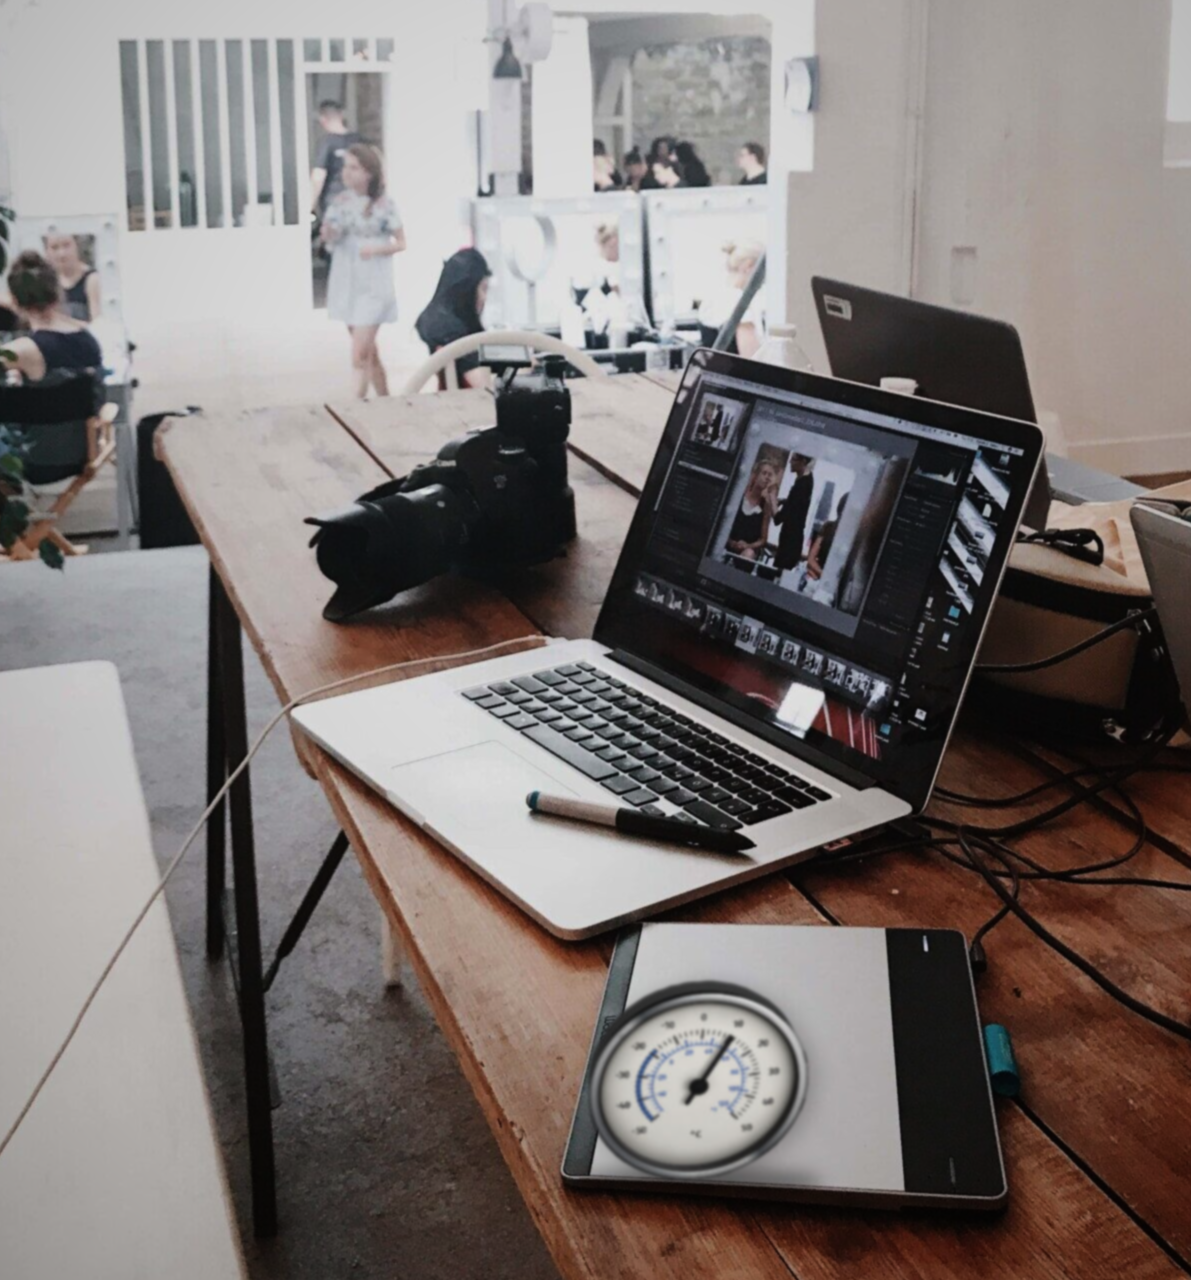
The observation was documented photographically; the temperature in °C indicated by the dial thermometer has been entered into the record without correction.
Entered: 10 °C
